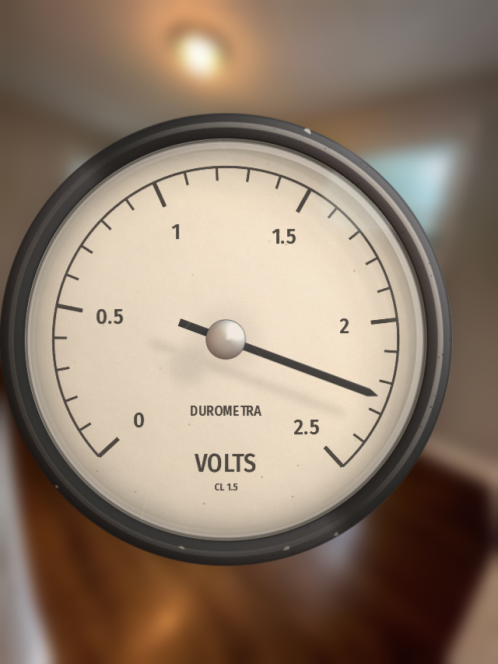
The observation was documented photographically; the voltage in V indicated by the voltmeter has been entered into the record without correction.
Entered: 2.25 V
